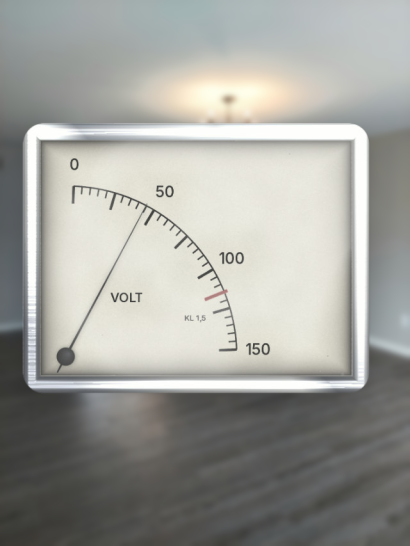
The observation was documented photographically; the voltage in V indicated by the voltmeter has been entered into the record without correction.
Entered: 45 V
